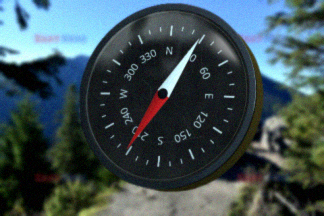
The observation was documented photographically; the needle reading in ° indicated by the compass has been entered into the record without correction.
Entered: 210 °
